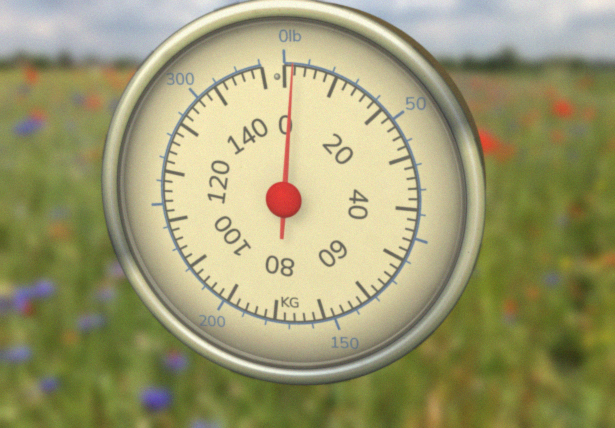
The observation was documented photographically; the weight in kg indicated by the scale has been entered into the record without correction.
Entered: 2 kg
